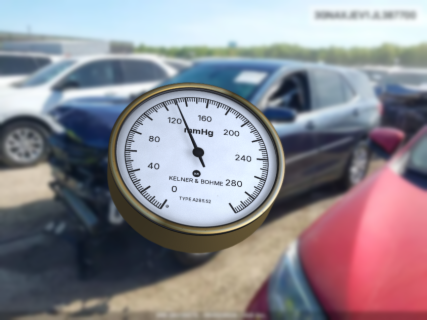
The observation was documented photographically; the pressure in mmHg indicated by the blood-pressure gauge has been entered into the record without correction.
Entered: 130 mmHg
